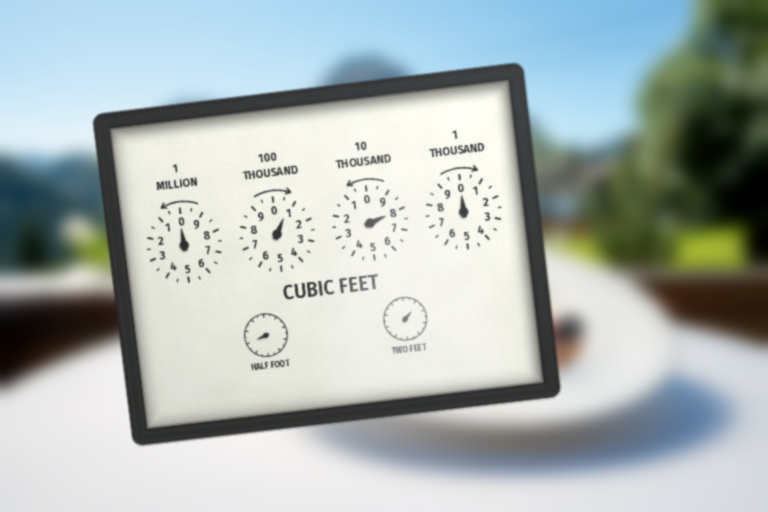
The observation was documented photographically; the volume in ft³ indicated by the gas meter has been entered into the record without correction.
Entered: 8000 ft³
